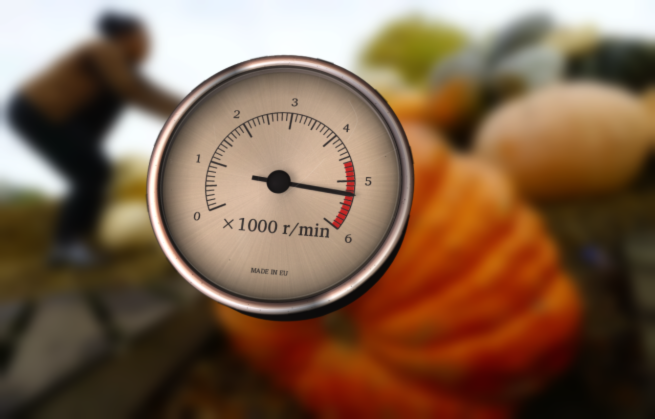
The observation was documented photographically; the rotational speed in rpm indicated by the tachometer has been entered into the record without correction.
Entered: 5300 rpm
